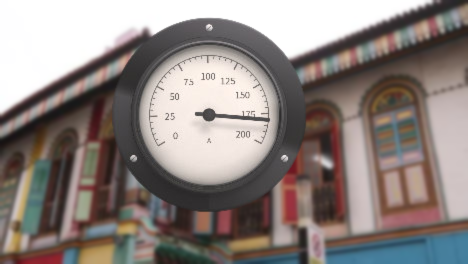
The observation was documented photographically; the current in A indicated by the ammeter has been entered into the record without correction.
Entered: 180 A
